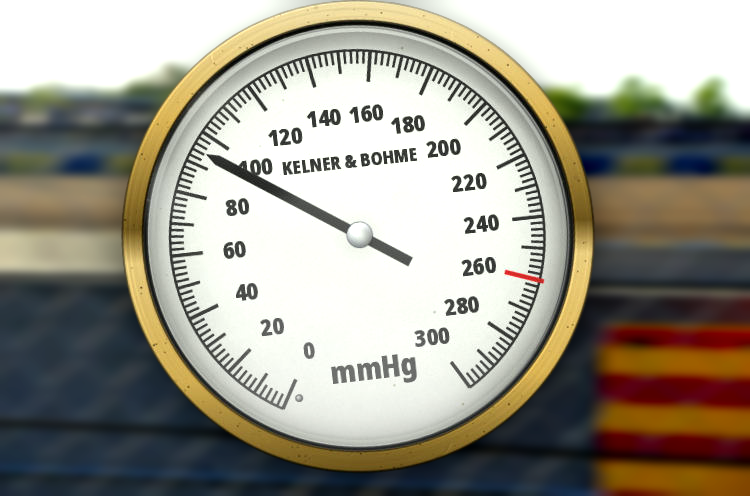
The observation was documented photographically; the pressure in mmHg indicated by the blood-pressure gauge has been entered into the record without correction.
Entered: 94 mmHg
